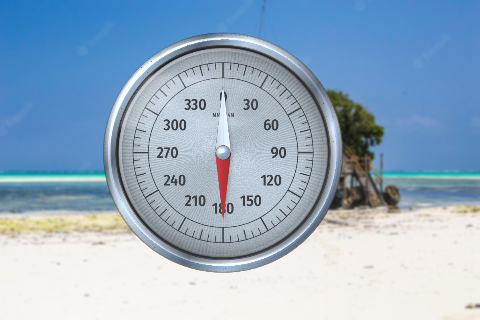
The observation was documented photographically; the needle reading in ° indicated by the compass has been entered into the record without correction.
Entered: 180 °
